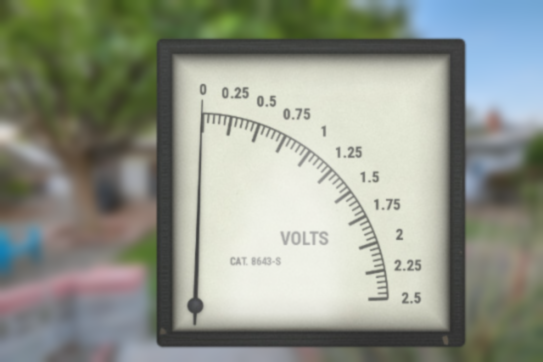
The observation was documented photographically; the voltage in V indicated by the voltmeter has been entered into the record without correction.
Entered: 0 V
